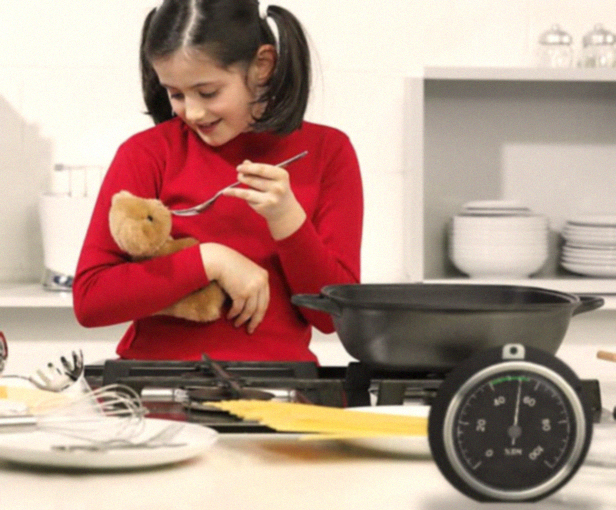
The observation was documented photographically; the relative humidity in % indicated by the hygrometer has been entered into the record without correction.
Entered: 52 %
